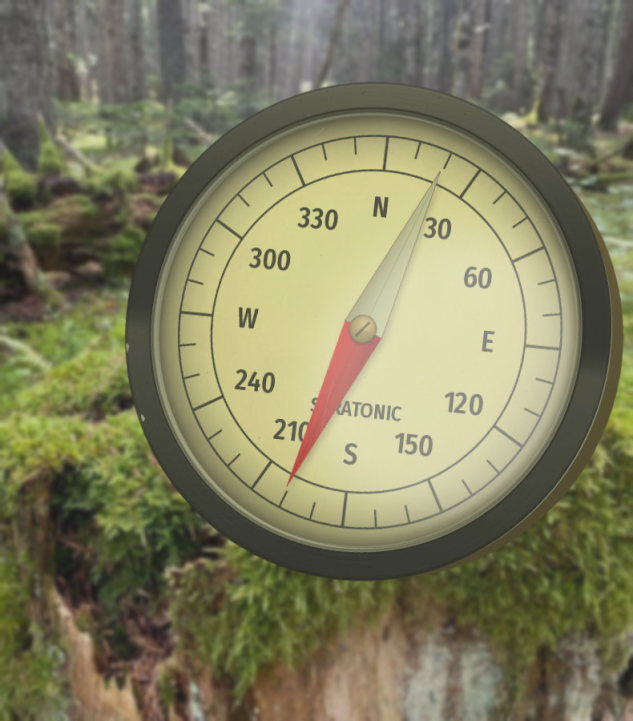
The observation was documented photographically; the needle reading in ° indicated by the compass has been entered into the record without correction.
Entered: 200 °
